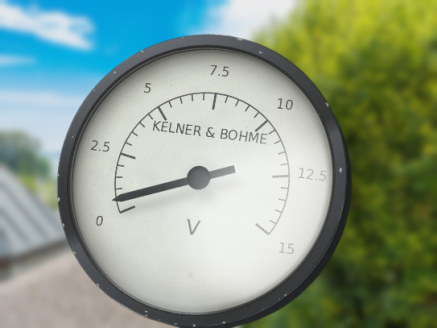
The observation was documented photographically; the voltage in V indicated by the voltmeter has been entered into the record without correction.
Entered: 0.5 V
